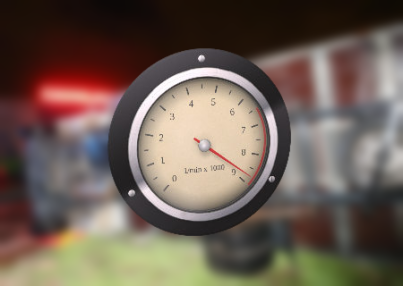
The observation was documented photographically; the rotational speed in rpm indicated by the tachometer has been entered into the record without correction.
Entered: 8750 rpm
